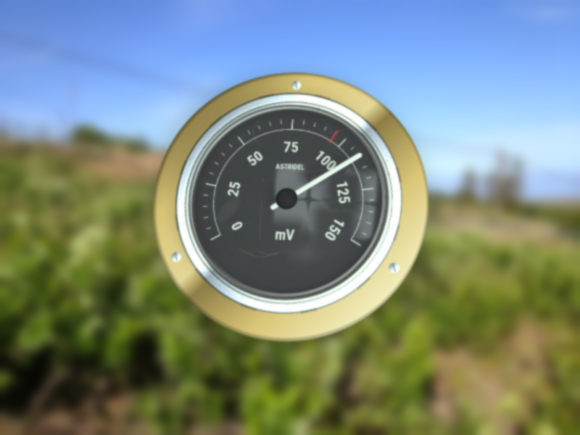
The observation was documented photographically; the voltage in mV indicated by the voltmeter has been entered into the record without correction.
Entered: 110 mV
